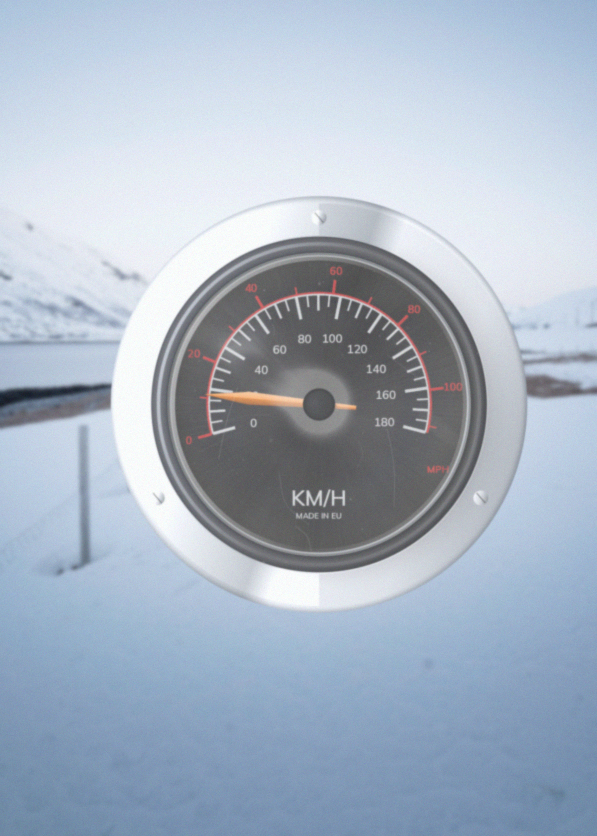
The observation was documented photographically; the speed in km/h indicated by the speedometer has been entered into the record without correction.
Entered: 17.5 km/h
